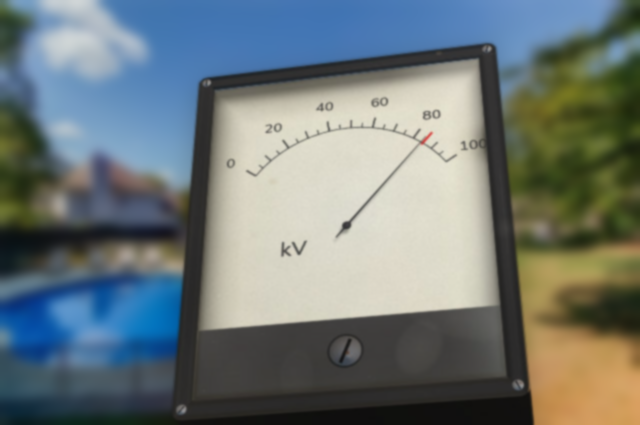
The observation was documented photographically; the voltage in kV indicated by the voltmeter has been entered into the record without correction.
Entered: 85 kV
